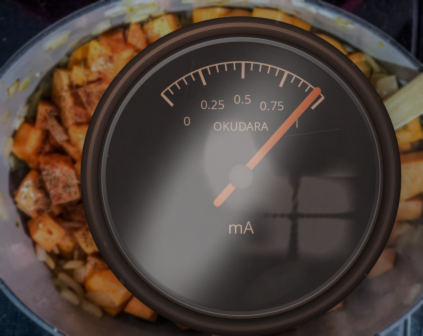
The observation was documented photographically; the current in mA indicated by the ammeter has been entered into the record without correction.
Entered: 0.95 mA
